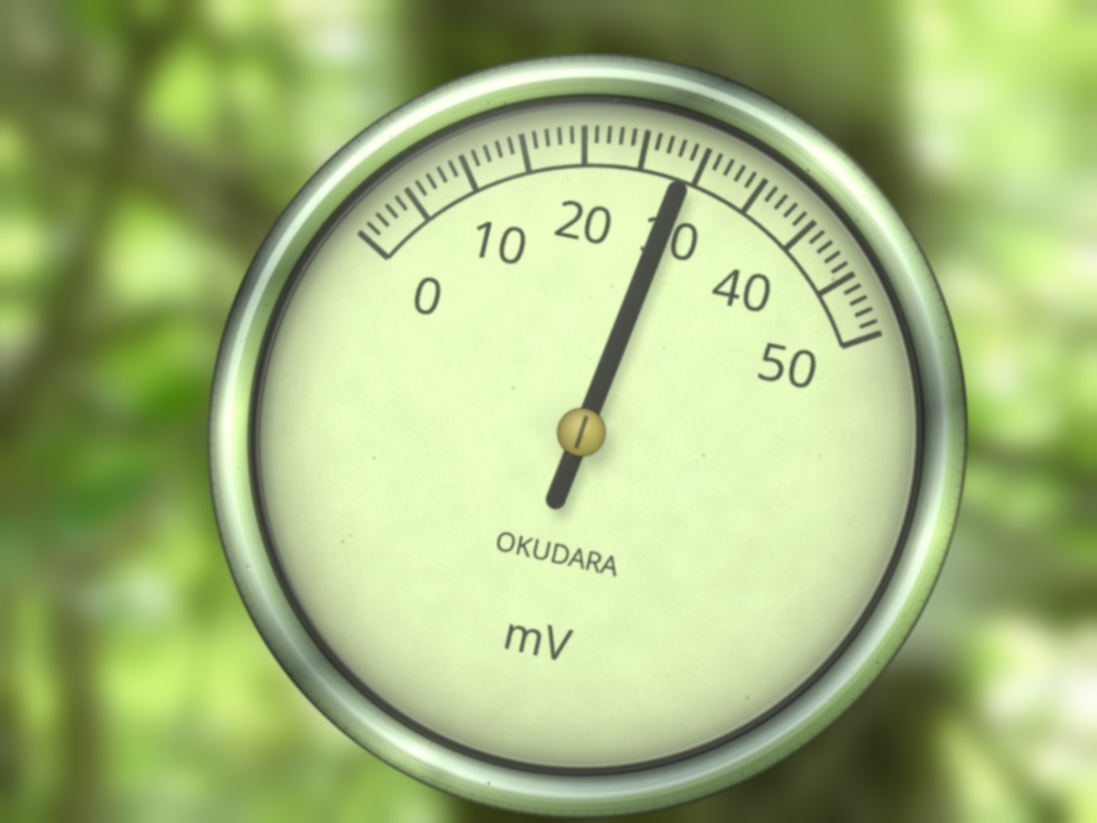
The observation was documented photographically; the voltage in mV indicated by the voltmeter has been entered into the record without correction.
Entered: 29 mV
